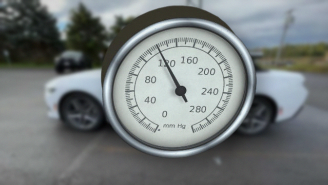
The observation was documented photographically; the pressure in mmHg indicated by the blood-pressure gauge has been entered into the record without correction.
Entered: 120 mmHg
